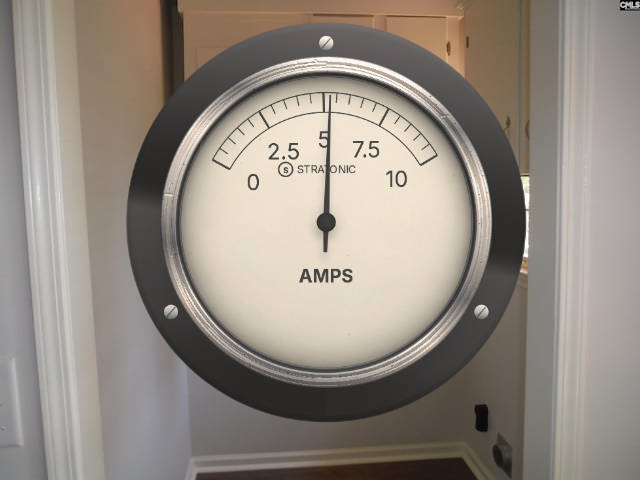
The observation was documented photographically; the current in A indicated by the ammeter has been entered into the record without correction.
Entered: 5.25 A
